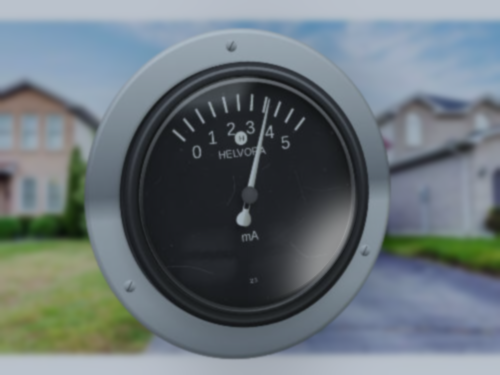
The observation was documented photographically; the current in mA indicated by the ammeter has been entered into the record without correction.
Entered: 3.5 mA
